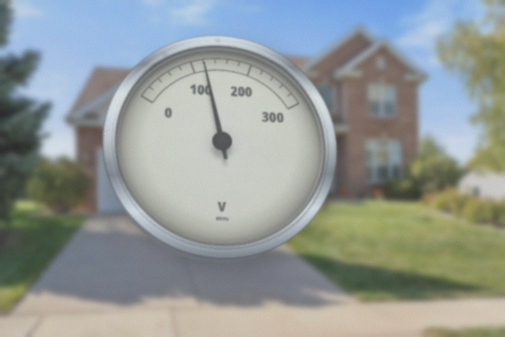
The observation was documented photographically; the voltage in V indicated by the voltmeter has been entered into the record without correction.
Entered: 120 V
